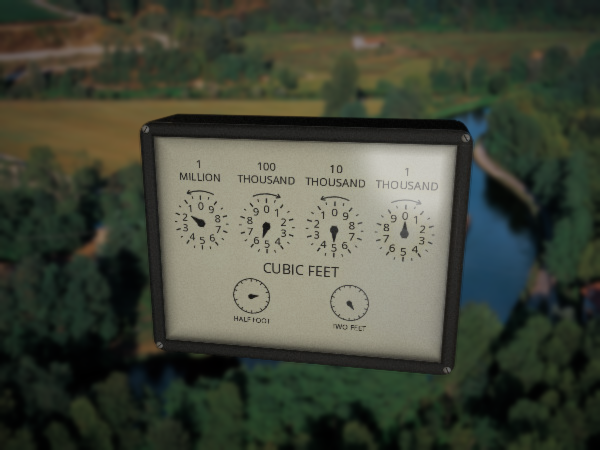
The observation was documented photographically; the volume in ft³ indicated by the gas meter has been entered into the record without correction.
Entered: 155000 ft³
